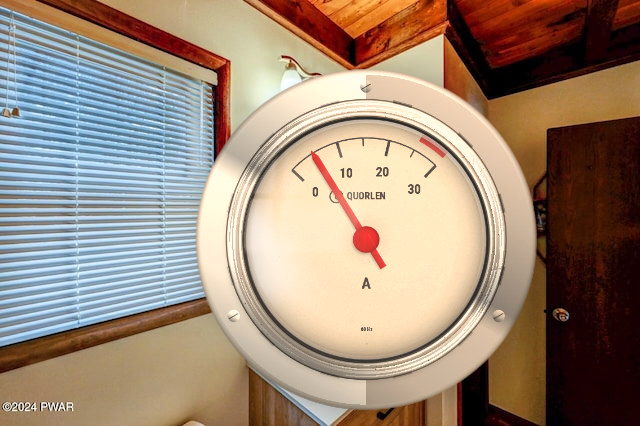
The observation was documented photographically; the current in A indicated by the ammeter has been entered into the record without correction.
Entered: 5 A
